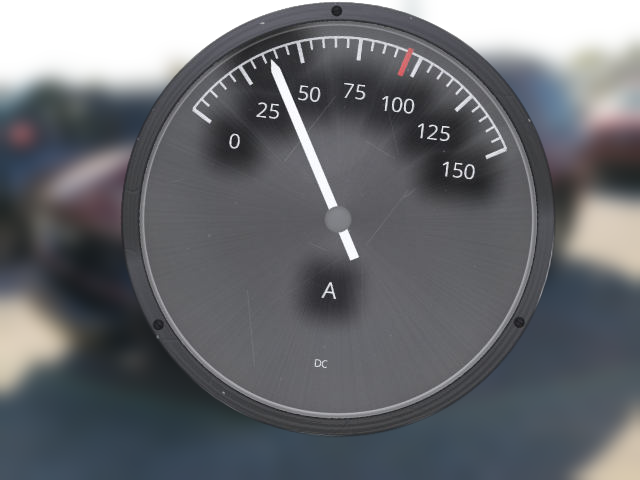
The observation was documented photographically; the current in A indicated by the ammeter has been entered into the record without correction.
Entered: 37.5 A
